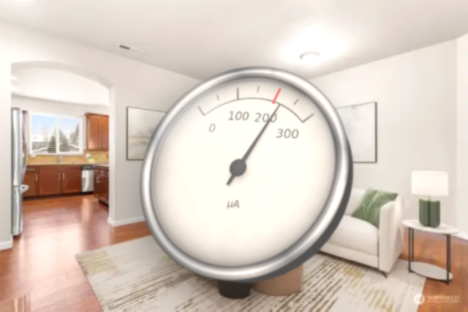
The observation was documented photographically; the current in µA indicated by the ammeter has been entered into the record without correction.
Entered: 225 µA
